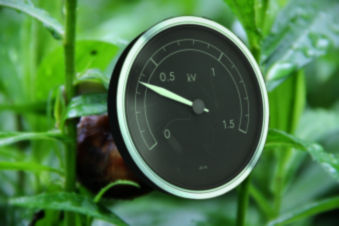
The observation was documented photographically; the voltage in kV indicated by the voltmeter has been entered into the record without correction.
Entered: 0.35 kV
